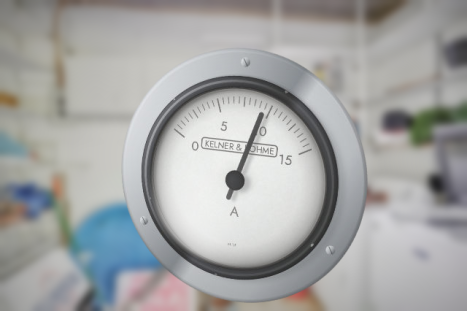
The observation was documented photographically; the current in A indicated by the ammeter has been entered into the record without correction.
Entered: 9.5 A
